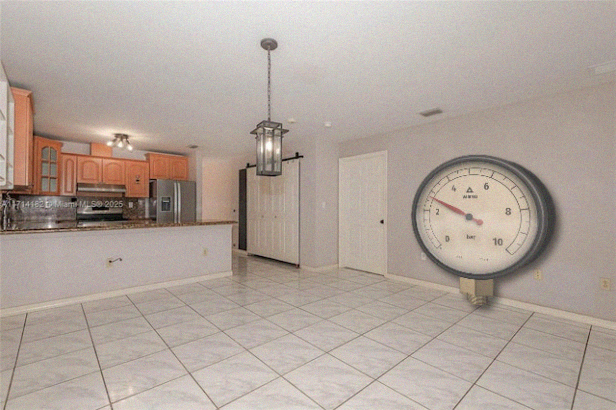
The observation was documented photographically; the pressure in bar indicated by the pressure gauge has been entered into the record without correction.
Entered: 2.75 bar
